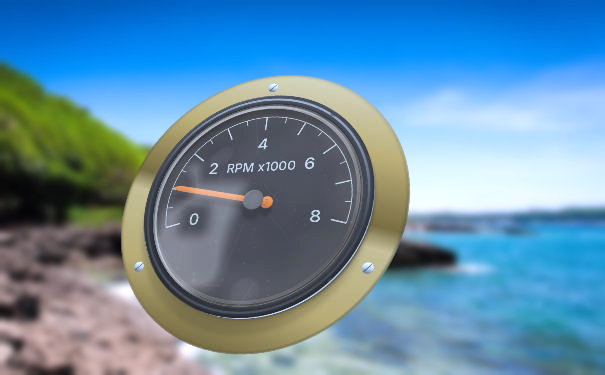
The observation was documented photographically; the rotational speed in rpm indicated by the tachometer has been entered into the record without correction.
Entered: 1000 rpm
